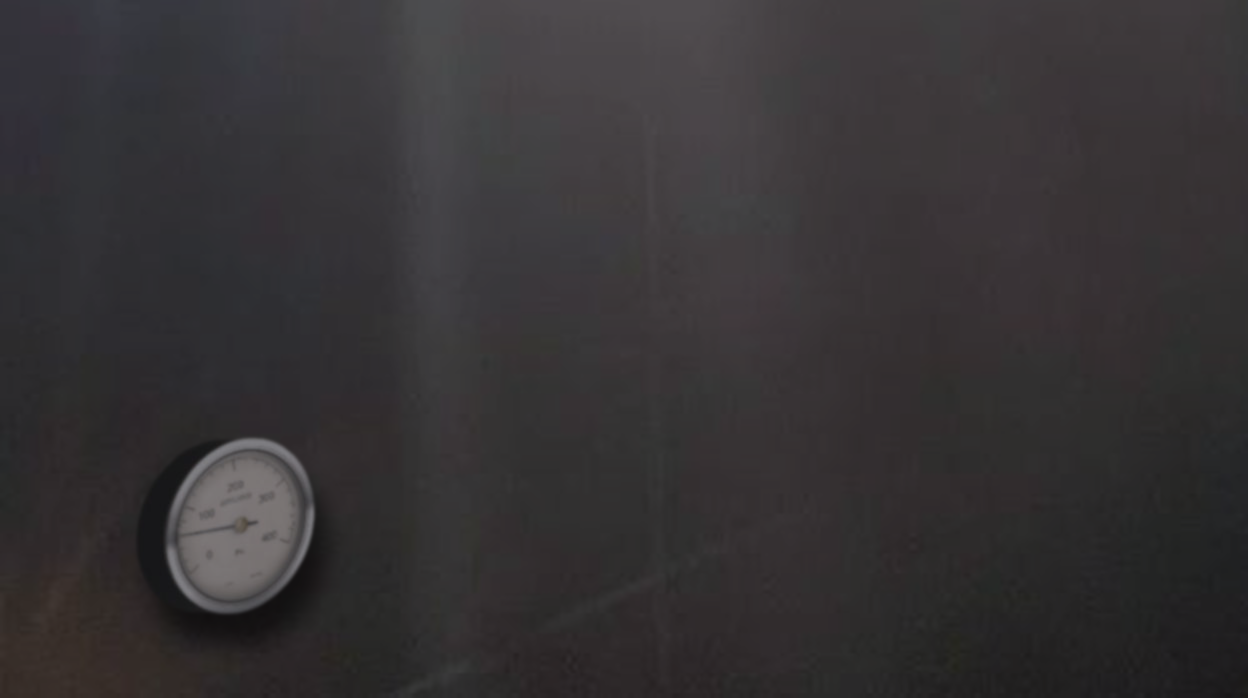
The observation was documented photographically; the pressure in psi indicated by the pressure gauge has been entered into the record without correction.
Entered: 60 psi
